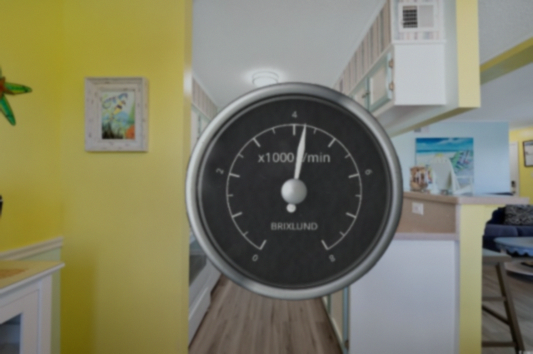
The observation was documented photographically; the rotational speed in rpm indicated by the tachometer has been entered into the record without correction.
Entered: 4250 rpm
